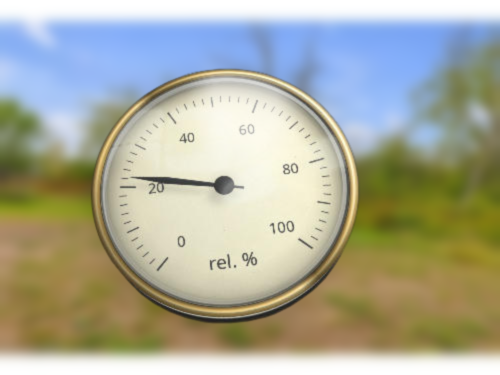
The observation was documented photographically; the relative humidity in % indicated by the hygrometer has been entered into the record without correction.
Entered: 22 %
